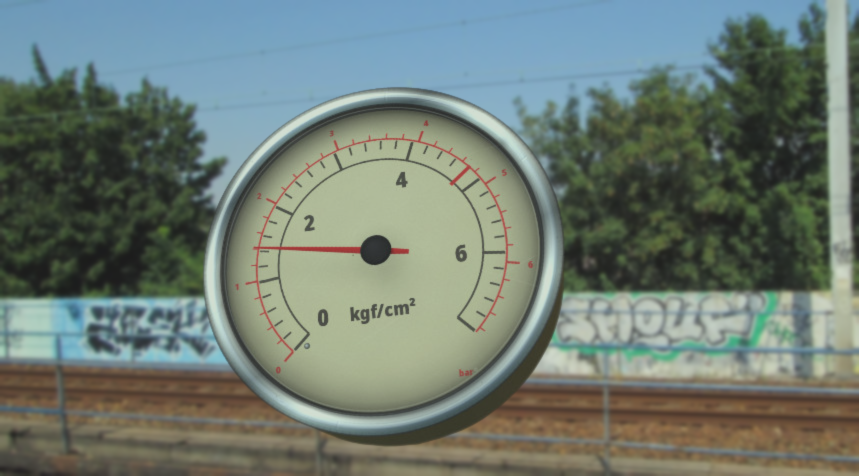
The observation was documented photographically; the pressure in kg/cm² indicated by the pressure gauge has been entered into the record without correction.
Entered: 1.4 kg/cm²
